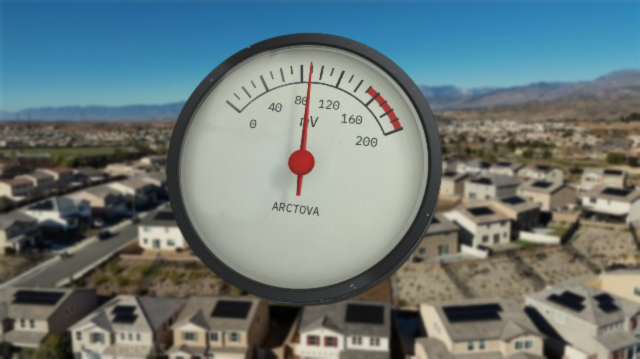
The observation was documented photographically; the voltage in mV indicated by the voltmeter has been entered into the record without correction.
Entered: 90 mV
